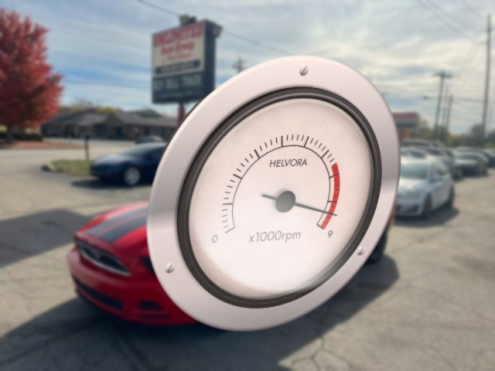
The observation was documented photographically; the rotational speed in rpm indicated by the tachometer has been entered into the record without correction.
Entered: 8400 rpm
